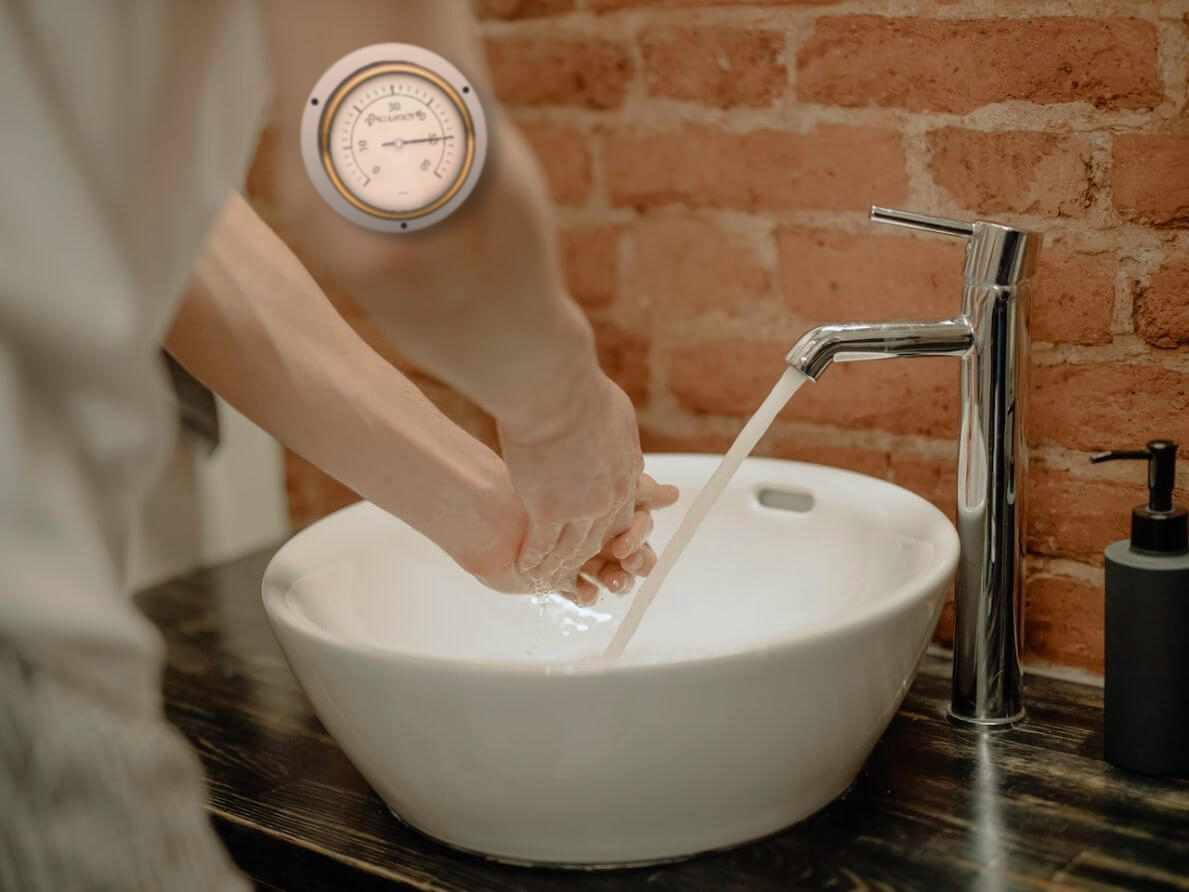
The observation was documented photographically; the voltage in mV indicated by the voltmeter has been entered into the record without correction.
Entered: 50 mV
